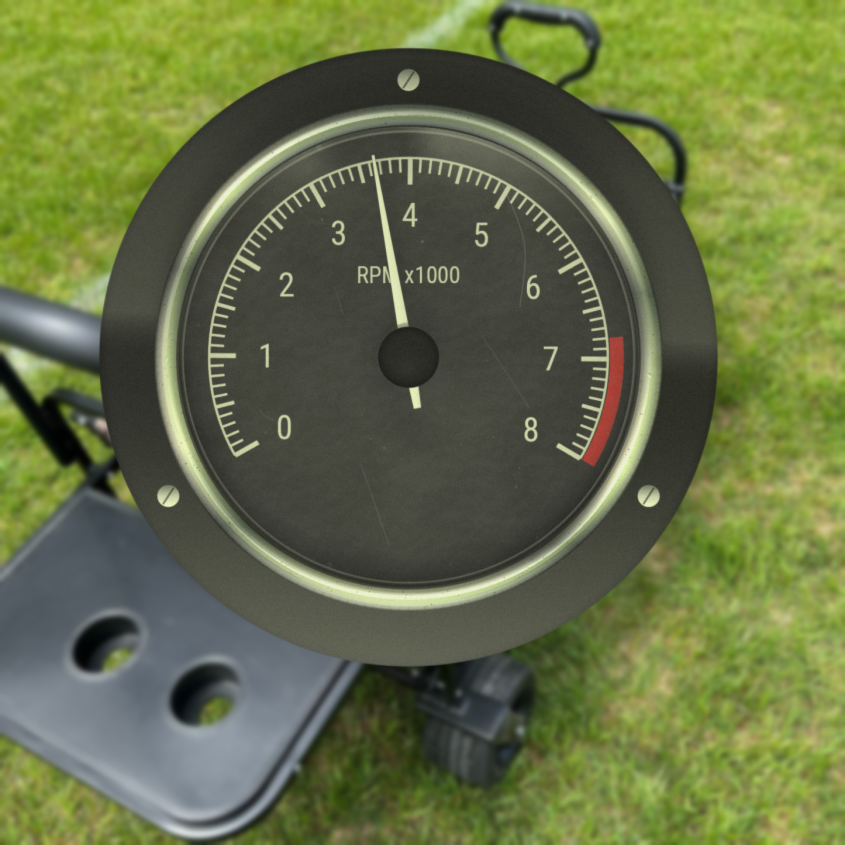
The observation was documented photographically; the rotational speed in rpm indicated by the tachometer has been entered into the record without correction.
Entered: 3650 rpm
